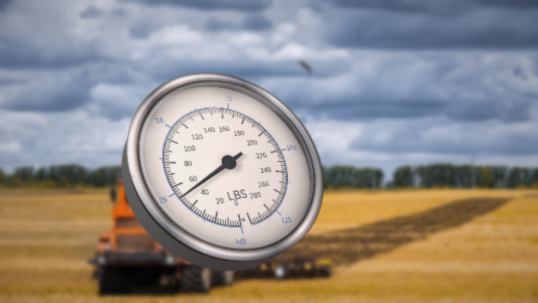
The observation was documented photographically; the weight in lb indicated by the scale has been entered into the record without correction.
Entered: 50 lb
